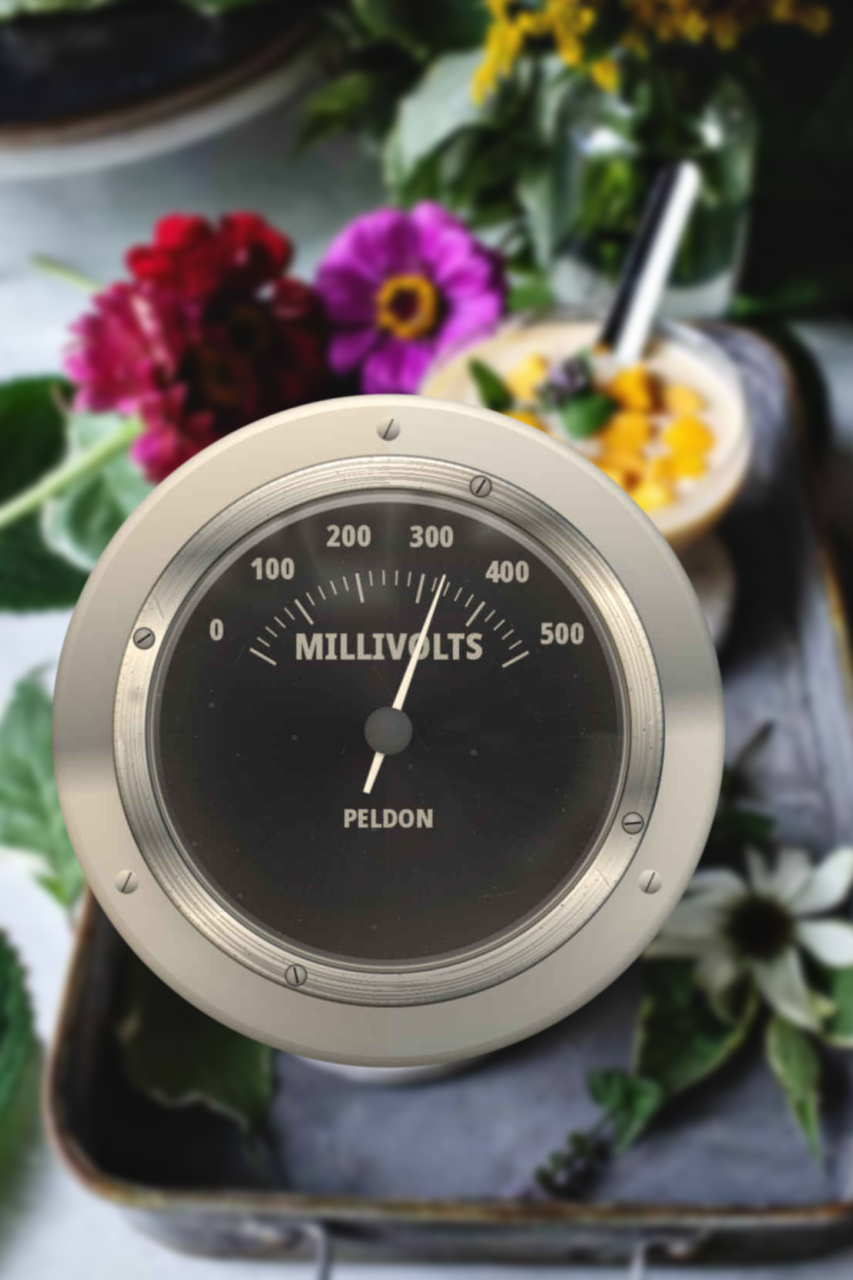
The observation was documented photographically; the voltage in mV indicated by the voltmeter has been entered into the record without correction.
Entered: 330 mV
